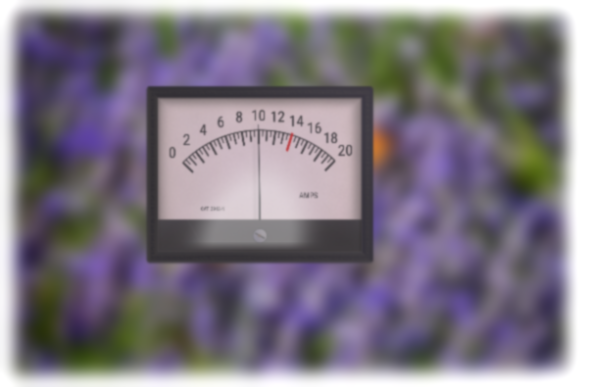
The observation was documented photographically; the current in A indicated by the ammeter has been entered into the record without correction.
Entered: 10 A
